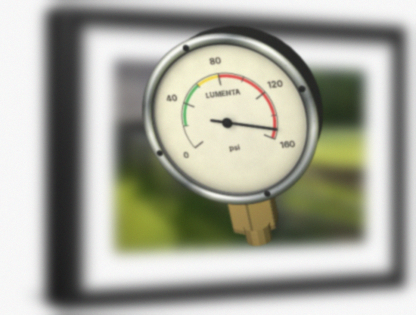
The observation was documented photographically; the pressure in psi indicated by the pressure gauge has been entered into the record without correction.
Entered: 150 psi
